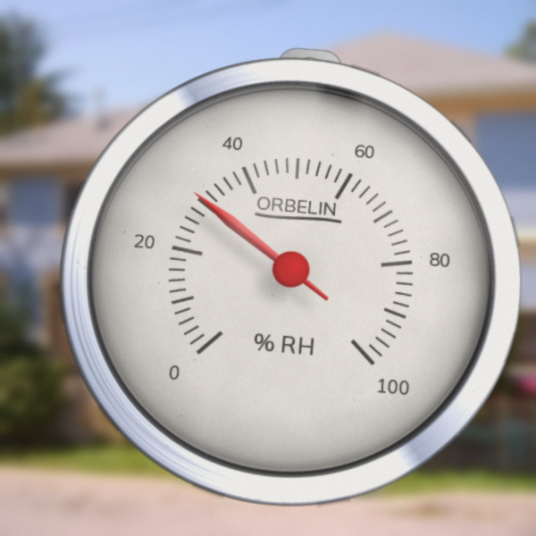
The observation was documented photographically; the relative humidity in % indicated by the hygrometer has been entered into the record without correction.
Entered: 30 %
